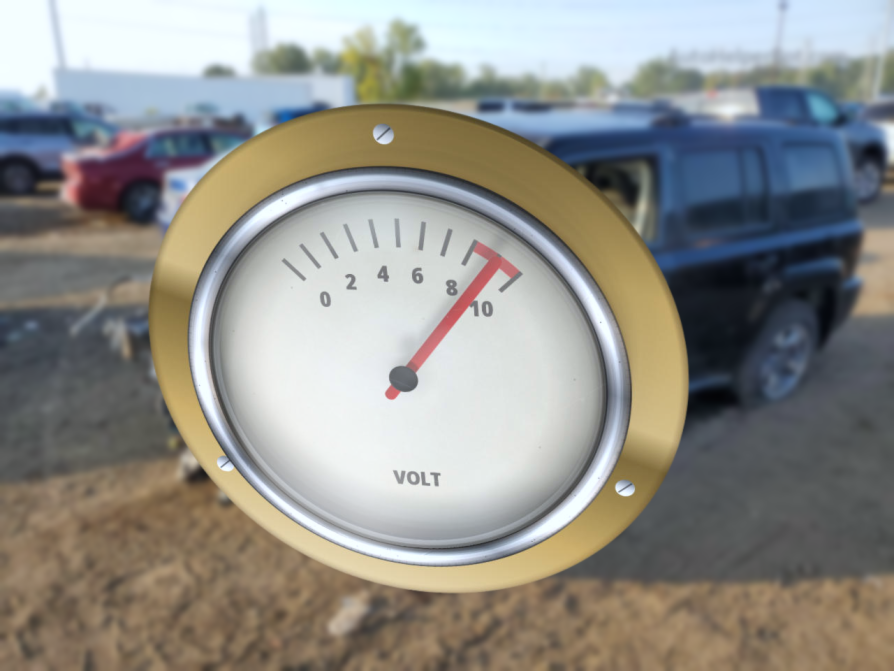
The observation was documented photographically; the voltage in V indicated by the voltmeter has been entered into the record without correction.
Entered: 9 V
